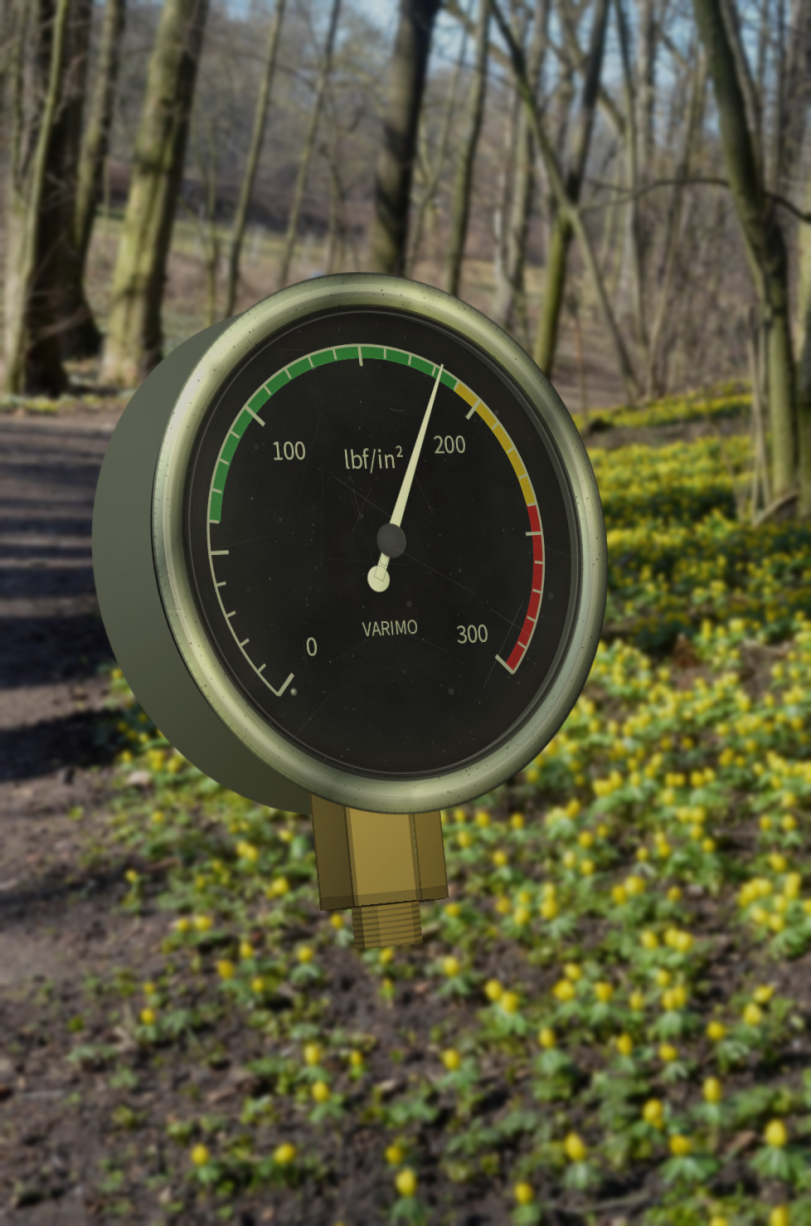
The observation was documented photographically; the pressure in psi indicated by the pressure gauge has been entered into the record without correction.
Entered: 180 psi
